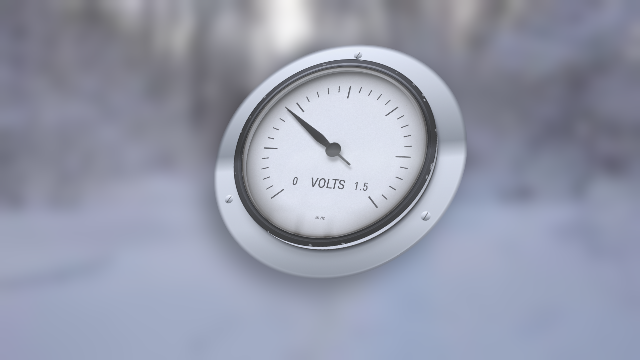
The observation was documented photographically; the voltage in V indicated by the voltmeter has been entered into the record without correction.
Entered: 0.45 V
